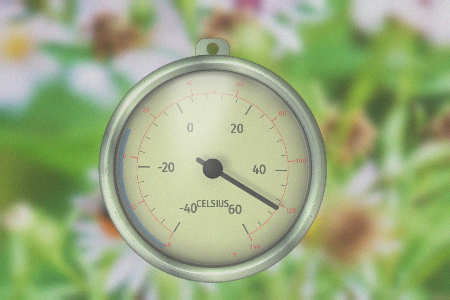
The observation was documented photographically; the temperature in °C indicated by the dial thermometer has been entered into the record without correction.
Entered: 50 °C
